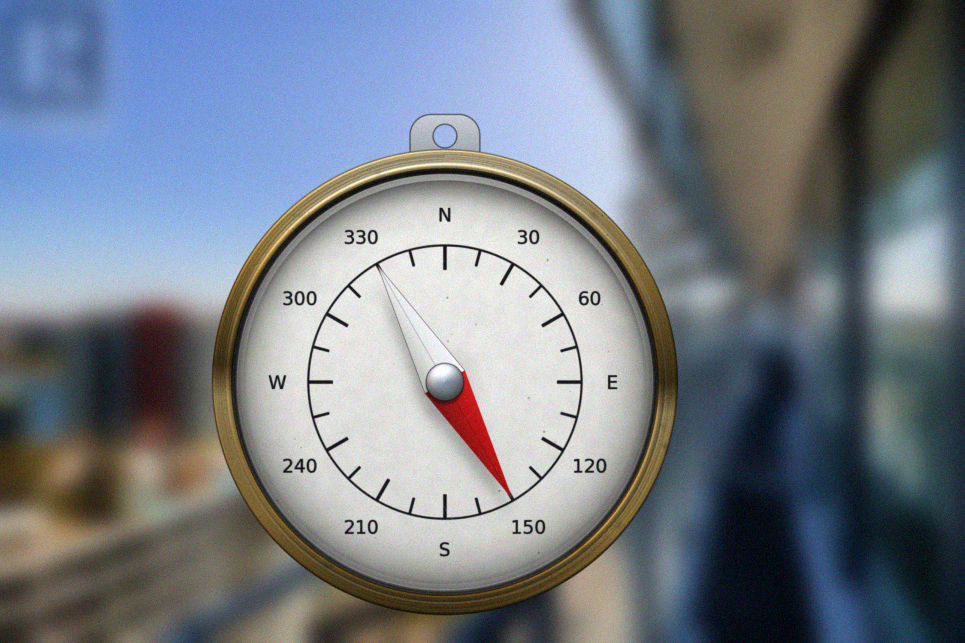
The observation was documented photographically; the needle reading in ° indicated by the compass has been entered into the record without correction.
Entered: 150 °
